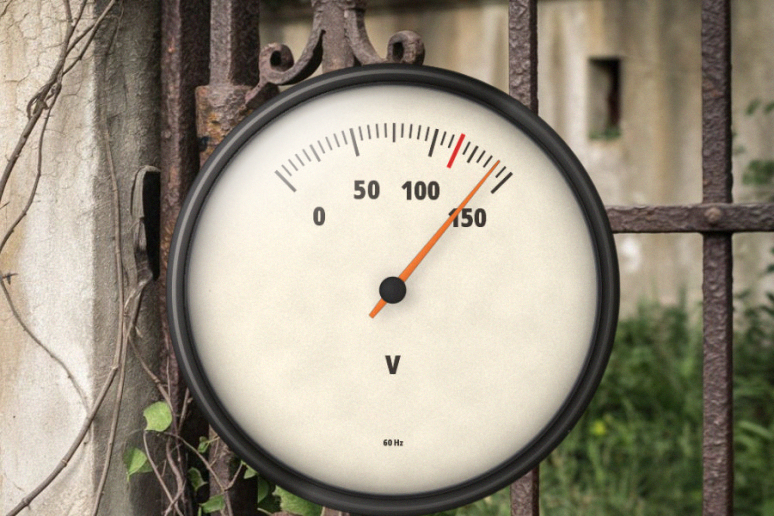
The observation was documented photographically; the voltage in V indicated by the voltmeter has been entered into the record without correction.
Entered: 140 V
